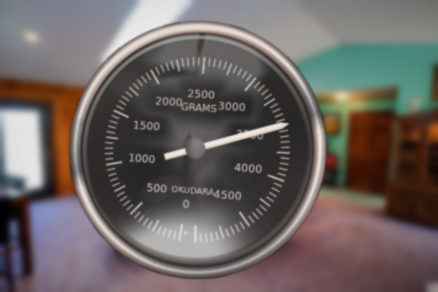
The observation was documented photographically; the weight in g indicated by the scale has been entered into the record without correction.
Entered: 3500 g
